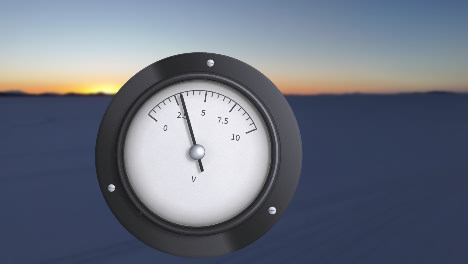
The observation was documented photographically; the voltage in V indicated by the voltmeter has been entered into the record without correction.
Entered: 3 V
